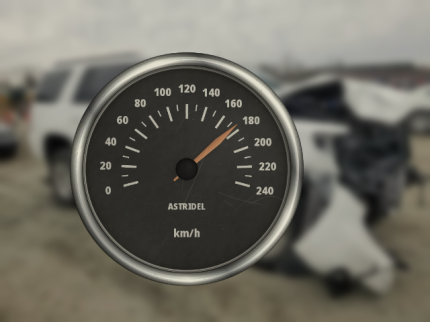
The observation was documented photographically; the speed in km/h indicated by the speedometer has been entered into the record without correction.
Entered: 175 km/h
